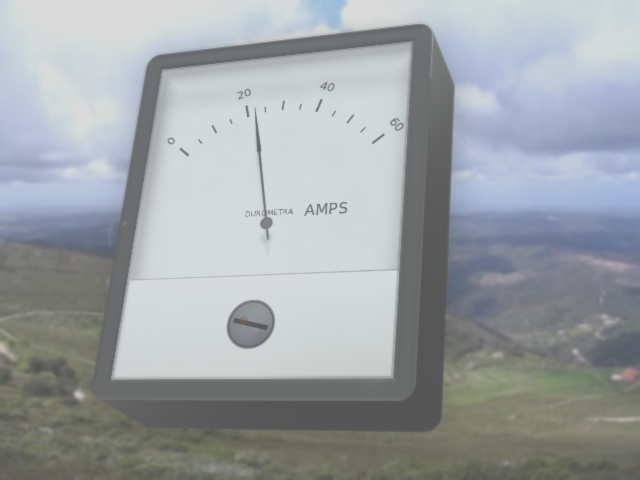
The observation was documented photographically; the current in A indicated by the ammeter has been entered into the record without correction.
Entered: 22.5 A
